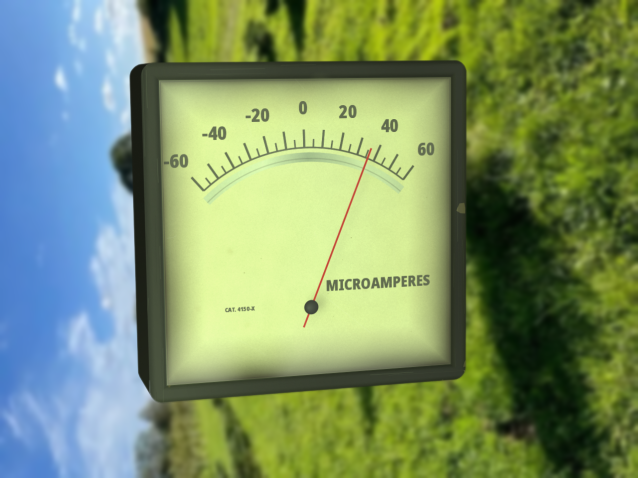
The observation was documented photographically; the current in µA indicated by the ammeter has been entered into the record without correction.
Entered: 35 µA
